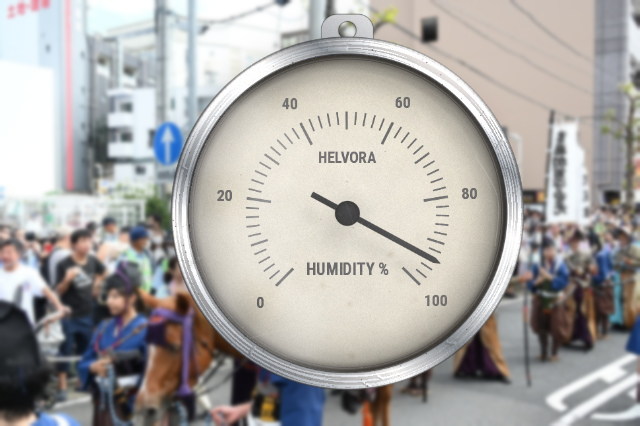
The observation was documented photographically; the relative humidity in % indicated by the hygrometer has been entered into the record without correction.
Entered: 94 %
